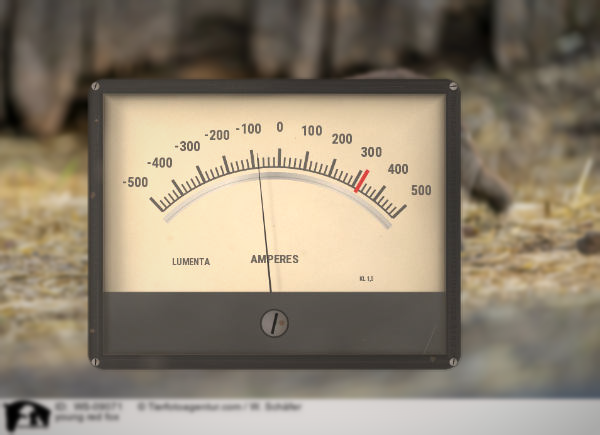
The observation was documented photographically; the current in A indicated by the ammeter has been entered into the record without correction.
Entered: -80 A
